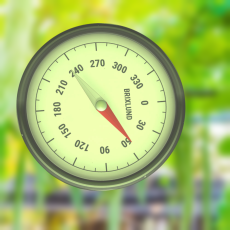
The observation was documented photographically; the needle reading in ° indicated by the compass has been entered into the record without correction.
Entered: 55 °
